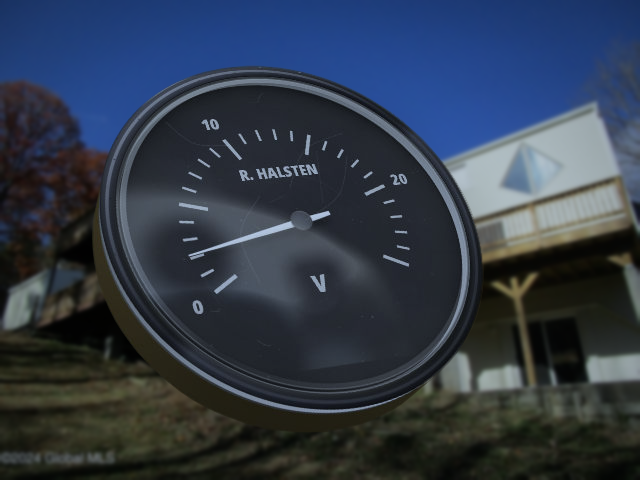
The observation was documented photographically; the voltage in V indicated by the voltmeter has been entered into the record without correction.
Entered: 2 V
